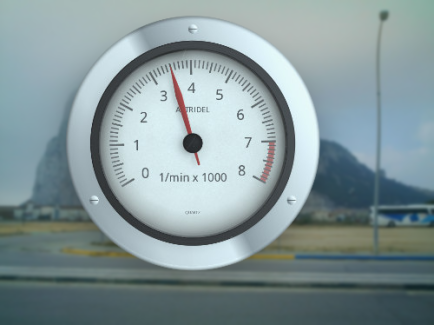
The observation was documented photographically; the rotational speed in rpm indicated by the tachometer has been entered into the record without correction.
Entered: 3500 rpm
